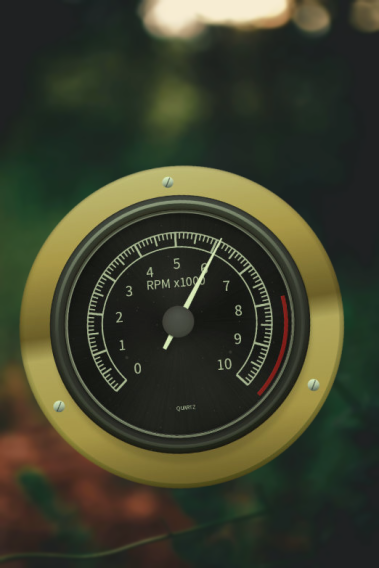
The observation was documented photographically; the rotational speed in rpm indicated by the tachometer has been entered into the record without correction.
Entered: 6100 rpm
